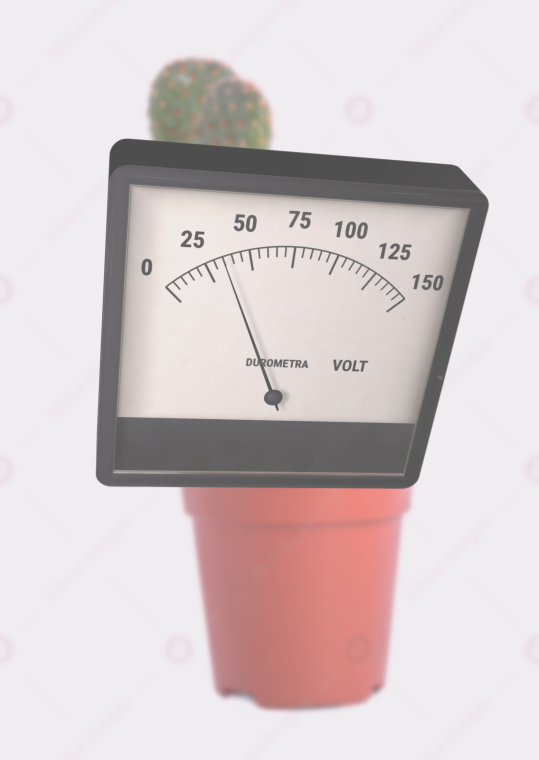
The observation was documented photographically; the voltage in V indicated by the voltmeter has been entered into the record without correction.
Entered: 35 V
